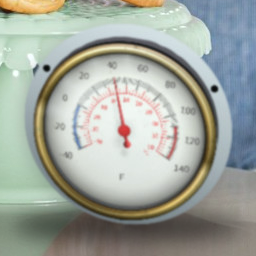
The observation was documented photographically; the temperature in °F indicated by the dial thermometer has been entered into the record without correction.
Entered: 40 °F
